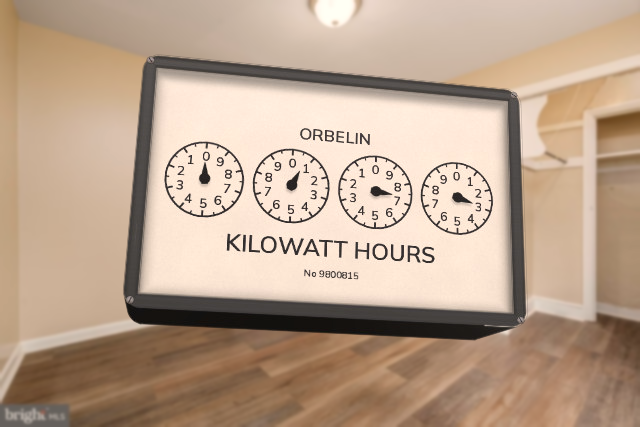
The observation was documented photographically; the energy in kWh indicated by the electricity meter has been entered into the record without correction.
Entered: 73 kWh
